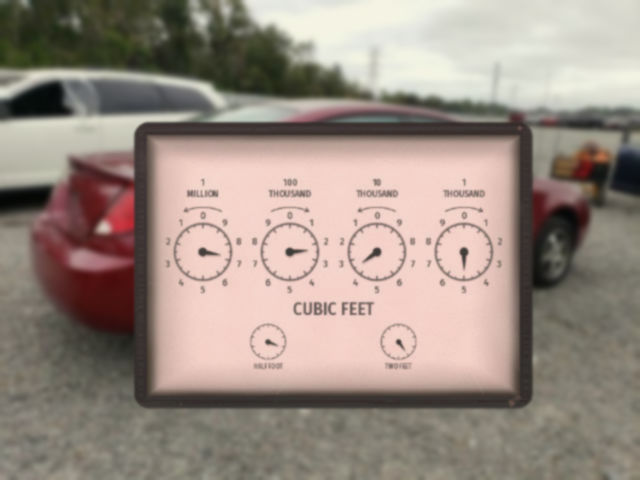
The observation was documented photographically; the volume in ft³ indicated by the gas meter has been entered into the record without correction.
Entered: 723500 ft³
